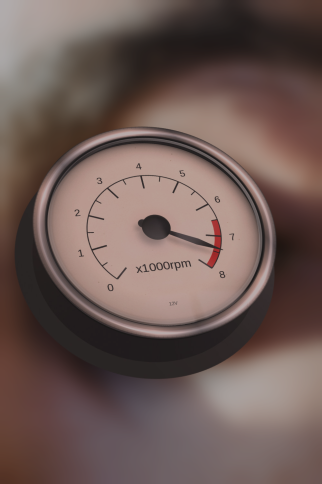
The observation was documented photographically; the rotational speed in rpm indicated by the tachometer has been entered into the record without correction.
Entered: 7500 rpm
